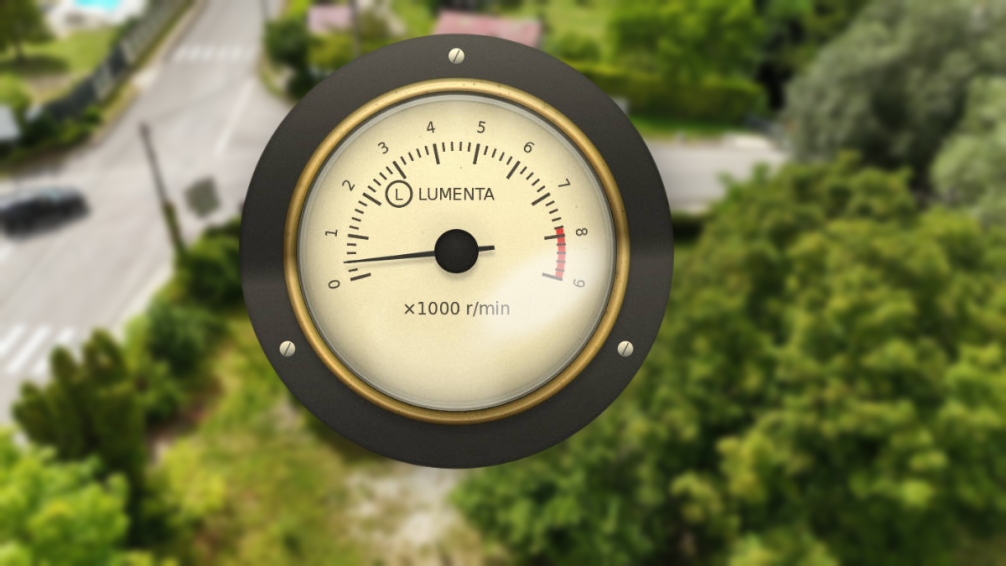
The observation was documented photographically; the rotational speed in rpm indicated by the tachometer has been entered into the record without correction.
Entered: 400 rpm
